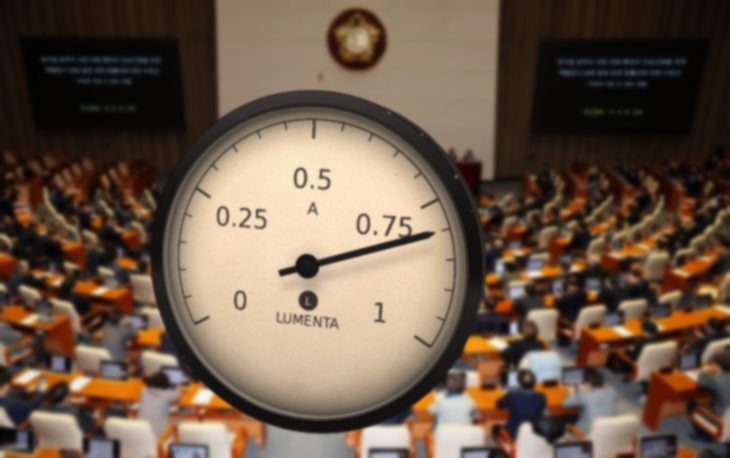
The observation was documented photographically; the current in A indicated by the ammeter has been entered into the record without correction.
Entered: 0.8 A
